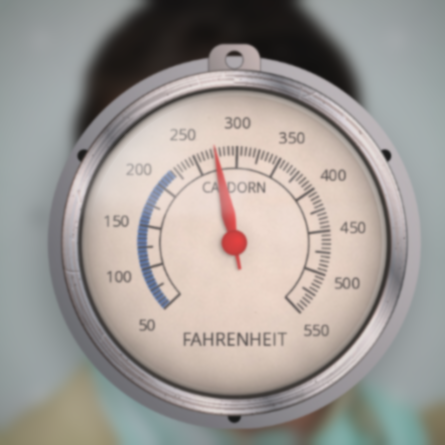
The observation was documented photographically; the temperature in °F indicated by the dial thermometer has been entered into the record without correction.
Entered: 275 °F
